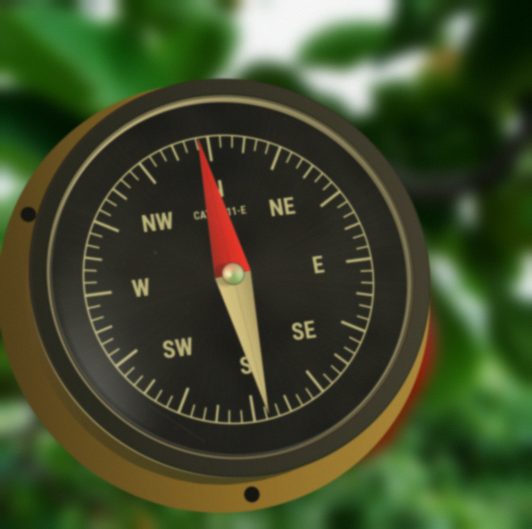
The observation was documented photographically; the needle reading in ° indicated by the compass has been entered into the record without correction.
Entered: 355 °
